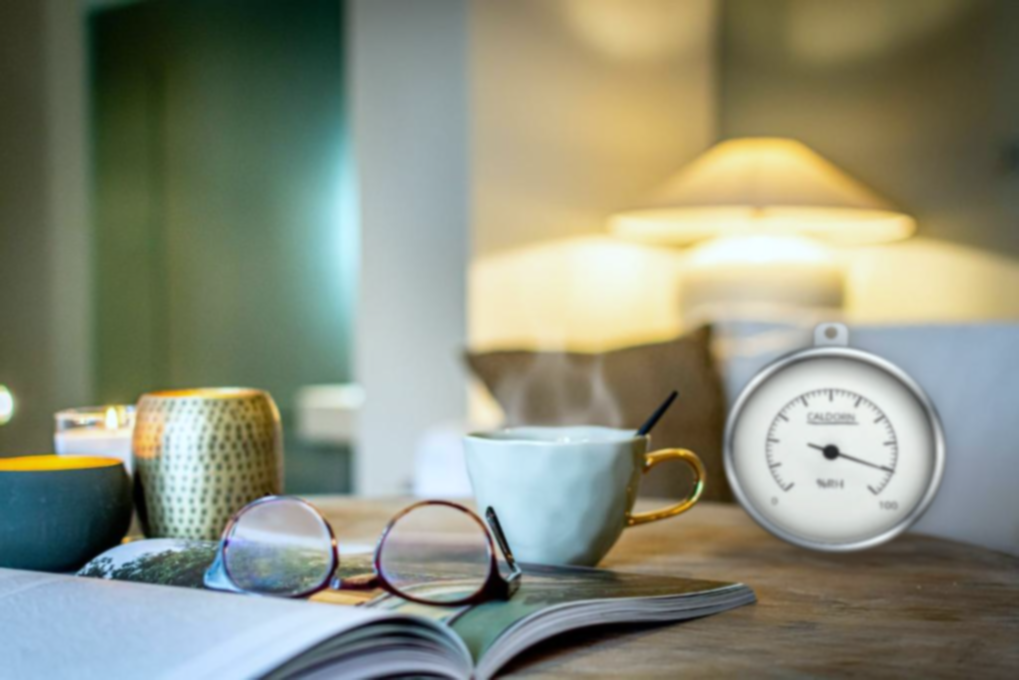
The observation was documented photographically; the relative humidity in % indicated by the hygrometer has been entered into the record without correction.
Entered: 90 %
